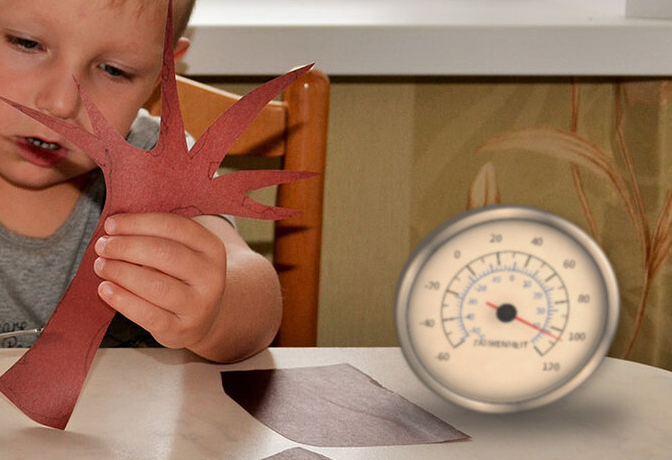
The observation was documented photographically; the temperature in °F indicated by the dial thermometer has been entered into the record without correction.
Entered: 105 °F
